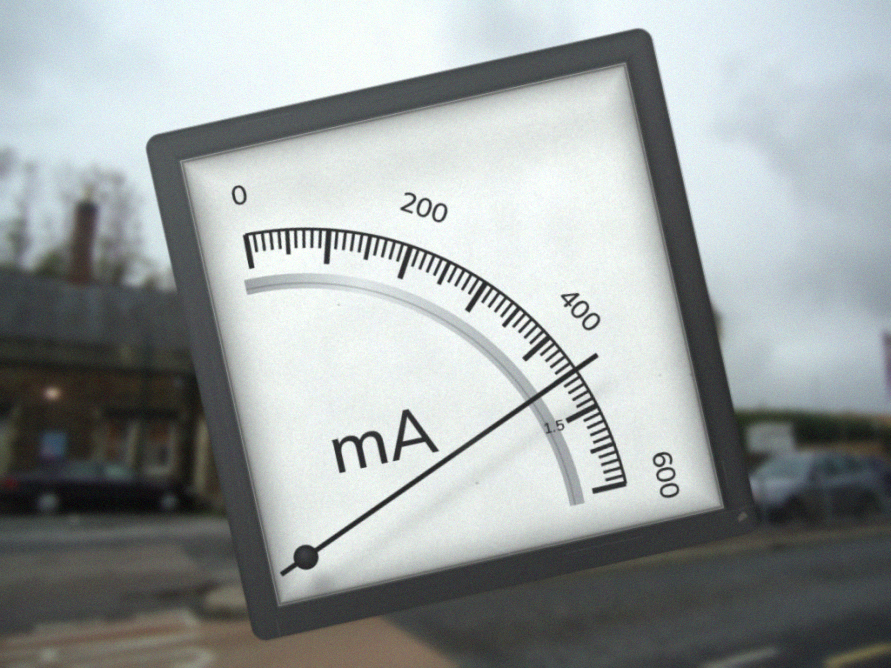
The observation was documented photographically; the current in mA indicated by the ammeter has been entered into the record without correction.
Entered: 450 mA
